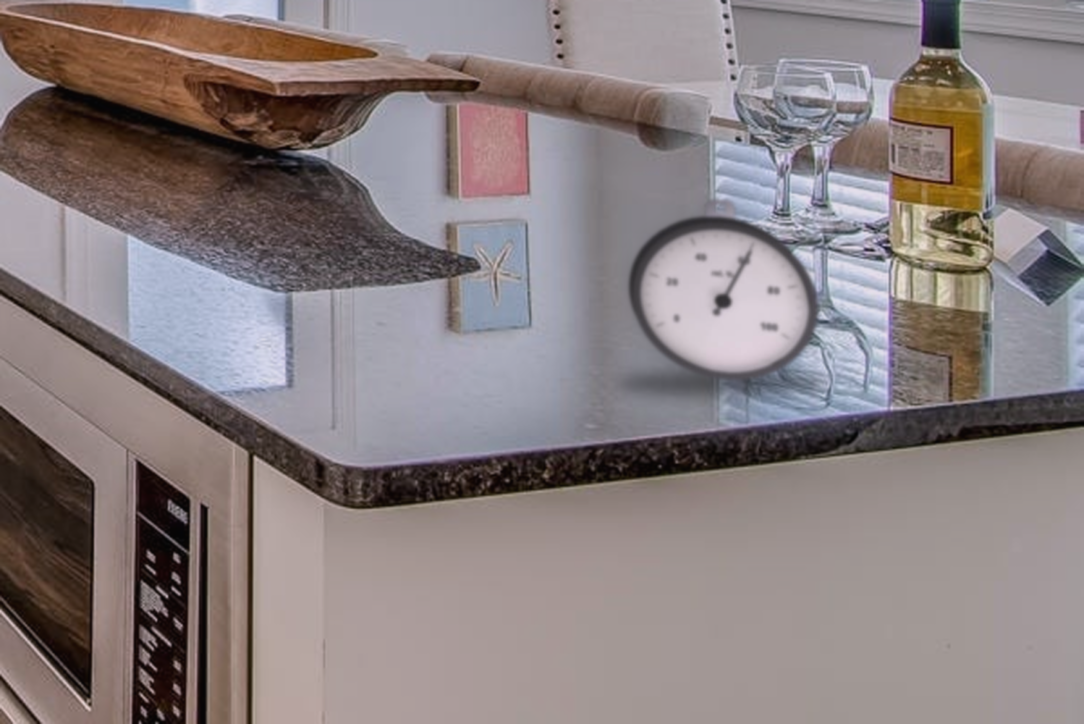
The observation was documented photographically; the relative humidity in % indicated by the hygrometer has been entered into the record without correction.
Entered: 60 %
